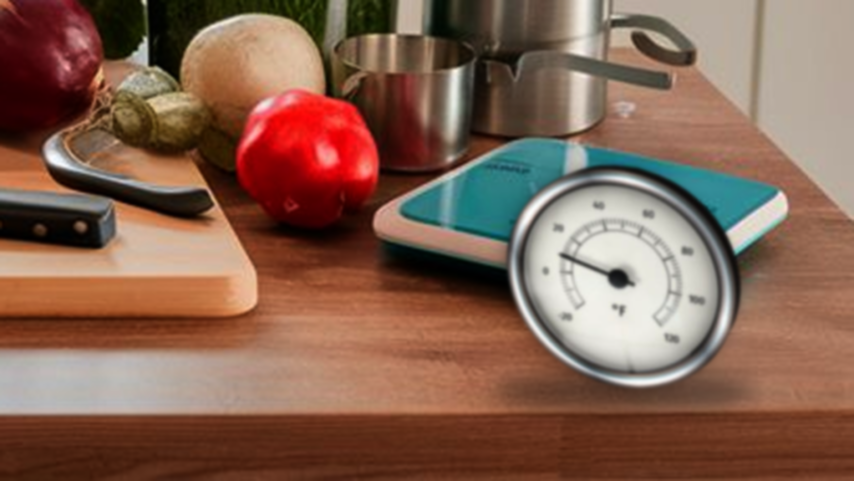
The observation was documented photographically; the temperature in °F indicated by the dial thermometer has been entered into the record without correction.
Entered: 10 °F
